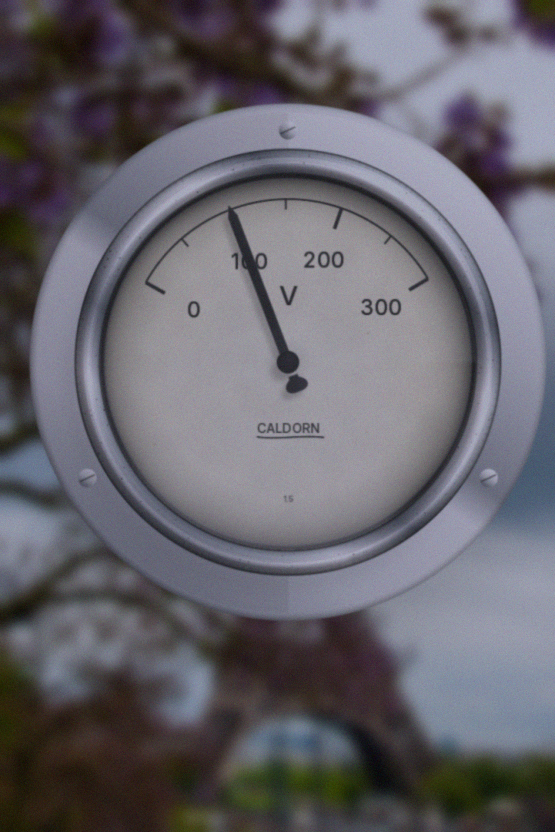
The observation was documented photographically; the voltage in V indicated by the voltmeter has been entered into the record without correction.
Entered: 100 V
